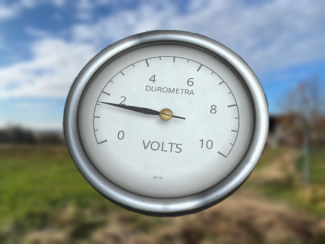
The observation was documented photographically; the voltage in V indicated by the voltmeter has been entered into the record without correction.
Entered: 1.5 V
